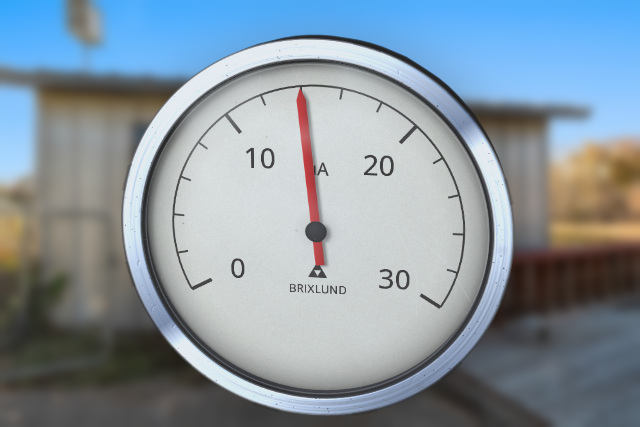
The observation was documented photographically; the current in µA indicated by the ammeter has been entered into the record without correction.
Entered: 14 µA
